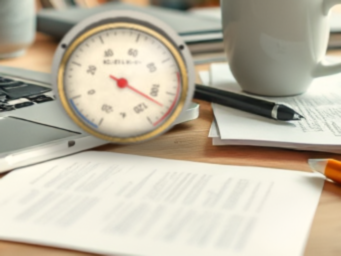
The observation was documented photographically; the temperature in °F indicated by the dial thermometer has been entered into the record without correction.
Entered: 108 °F
